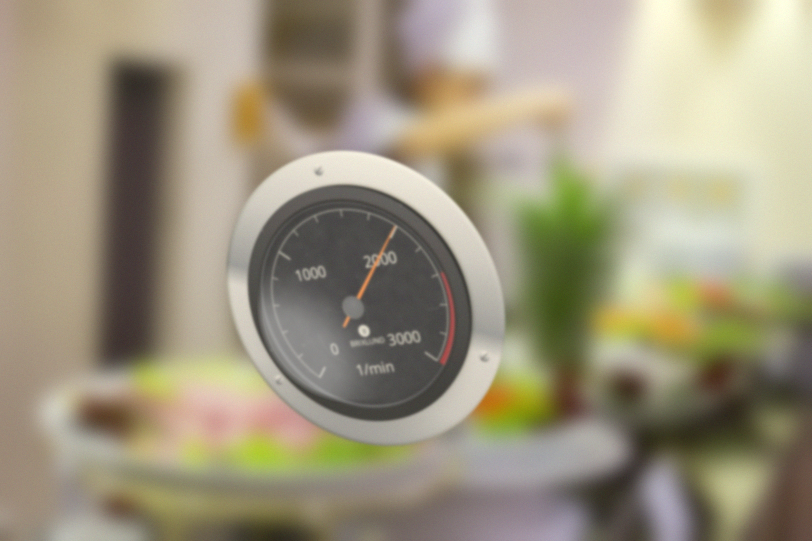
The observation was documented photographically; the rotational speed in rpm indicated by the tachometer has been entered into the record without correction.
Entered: 2000 rpm
